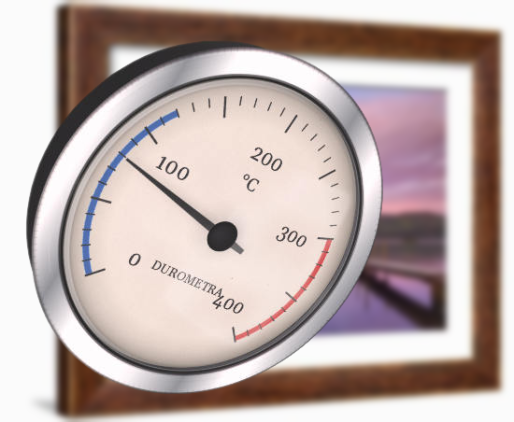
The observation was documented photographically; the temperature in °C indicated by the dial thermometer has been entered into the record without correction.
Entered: 80 °C
